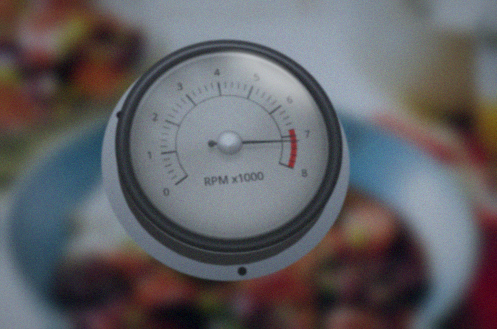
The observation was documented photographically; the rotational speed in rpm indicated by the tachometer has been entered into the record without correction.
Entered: 7200 rpm
